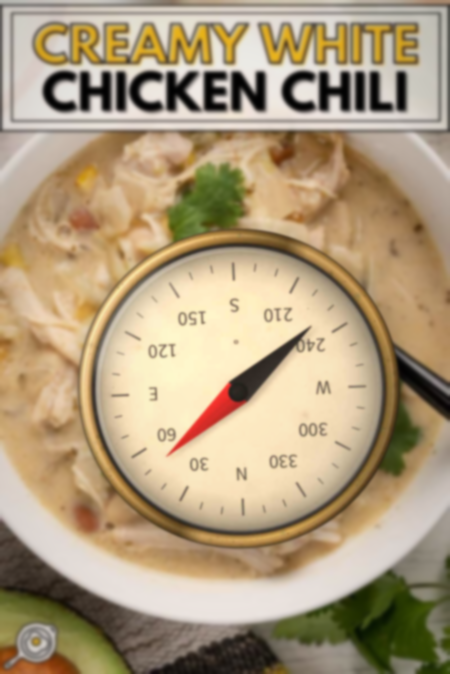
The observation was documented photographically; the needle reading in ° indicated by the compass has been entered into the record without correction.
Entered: 50 °
